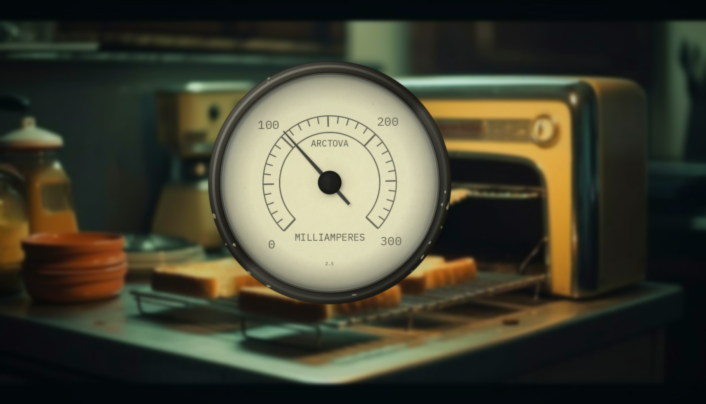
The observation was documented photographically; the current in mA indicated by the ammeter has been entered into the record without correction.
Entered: 105 mA
